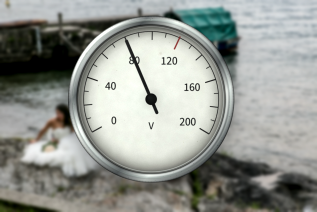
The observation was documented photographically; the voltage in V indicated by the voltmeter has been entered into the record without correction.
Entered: 80 V
